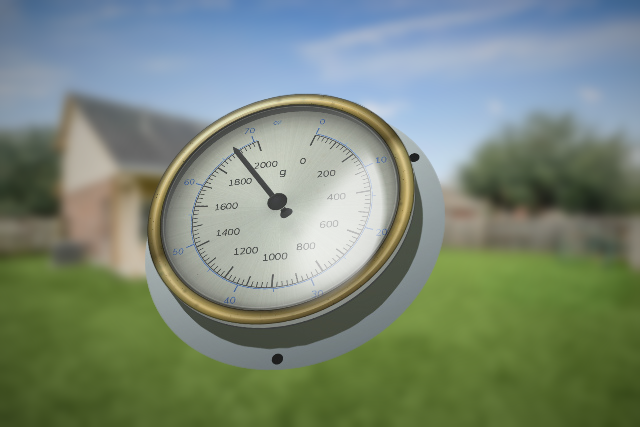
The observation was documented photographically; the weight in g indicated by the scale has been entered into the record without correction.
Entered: 1900 g
